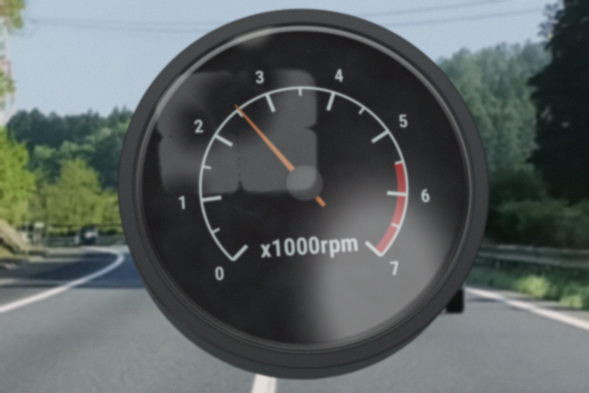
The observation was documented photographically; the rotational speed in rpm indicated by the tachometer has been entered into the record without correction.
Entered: 2500 rpm
